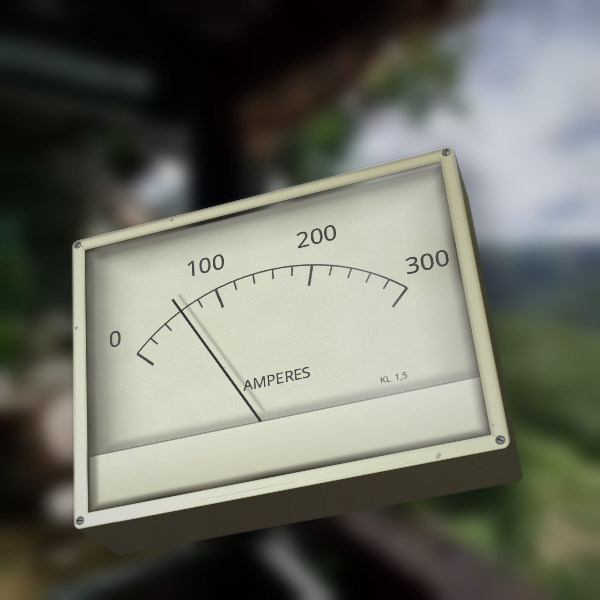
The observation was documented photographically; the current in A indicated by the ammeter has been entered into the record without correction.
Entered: 60 A
